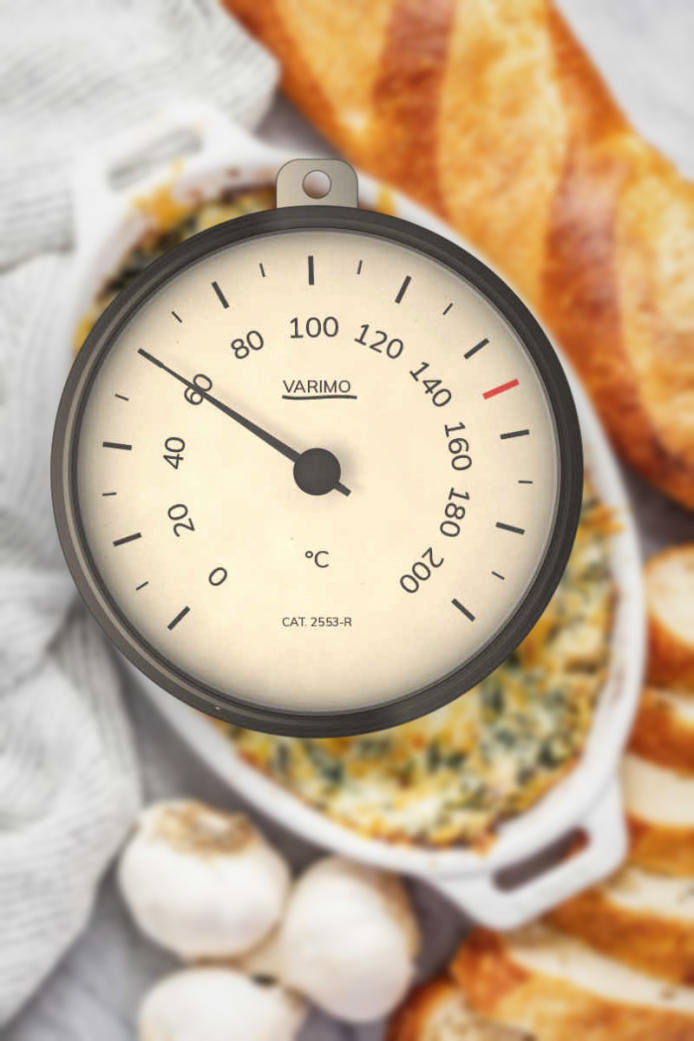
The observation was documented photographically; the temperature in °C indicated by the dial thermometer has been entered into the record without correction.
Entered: 60 °C
